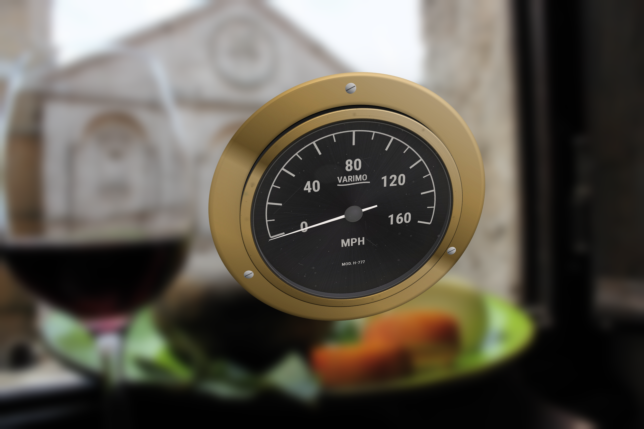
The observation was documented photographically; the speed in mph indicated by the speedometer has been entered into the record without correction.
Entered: 0 mph
